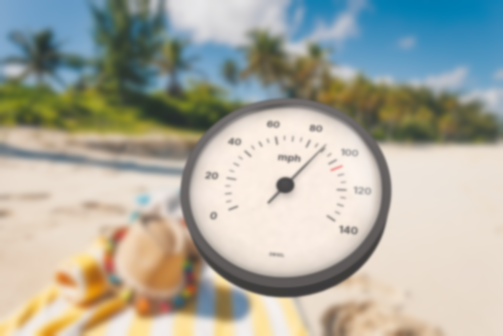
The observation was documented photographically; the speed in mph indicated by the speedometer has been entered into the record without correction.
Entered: 90 mph
